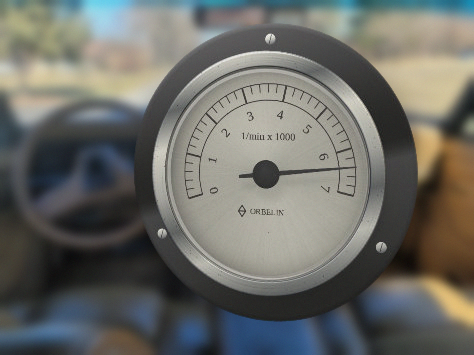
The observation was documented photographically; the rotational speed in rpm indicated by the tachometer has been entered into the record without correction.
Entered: 6400 rpm
